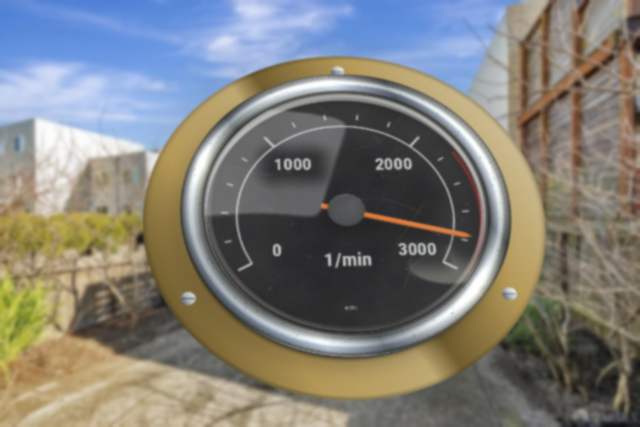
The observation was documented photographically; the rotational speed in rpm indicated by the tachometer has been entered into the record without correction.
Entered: 2800 rpm
